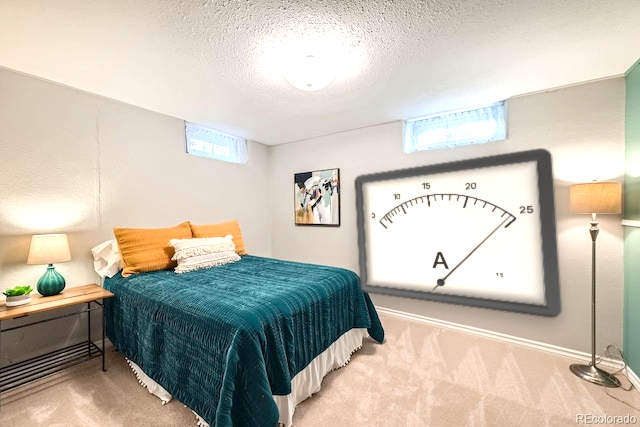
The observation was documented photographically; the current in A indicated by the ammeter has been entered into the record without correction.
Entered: 24.5 A
